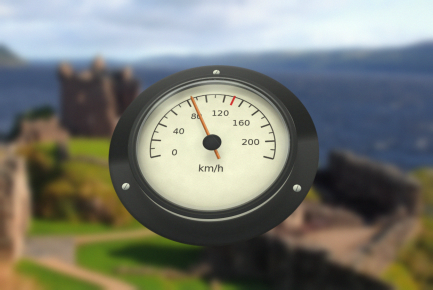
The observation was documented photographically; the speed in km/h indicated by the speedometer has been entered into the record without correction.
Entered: 85 km/h
